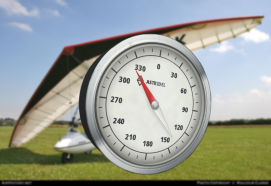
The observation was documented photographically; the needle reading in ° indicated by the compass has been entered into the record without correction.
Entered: 320 °
